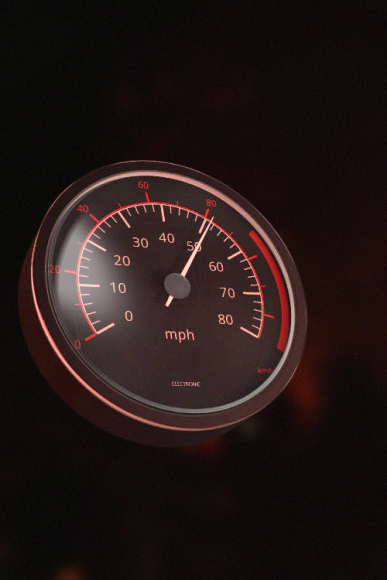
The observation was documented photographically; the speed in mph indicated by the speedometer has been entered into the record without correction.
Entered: 51 mph
